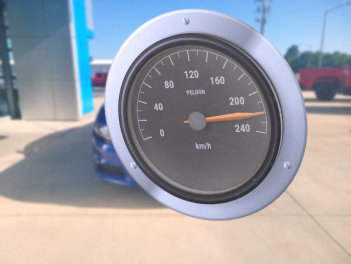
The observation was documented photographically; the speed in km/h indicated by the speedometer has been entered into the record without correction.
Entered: 220 km/h
